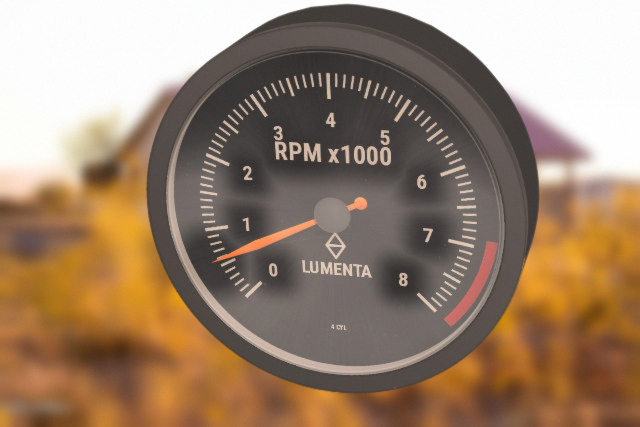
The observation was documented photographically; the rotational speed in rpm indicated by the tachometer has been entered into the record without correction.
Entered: 600 rpm
